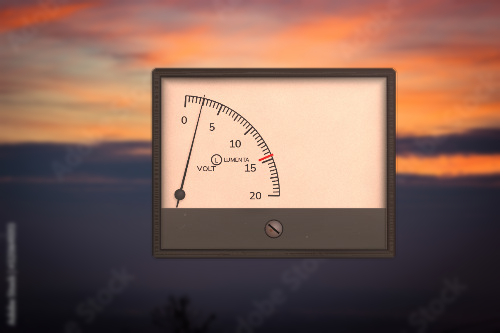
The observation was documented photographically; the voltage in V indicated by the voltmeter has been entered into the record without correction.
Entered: 2.5 V
